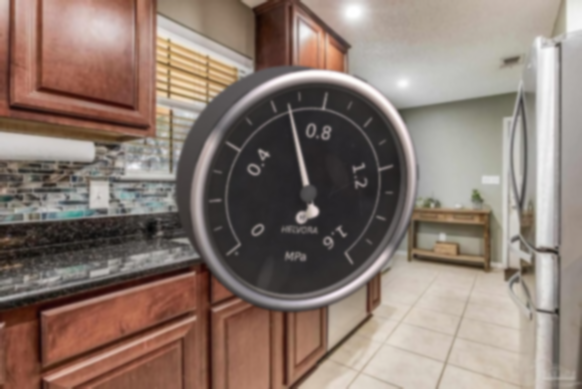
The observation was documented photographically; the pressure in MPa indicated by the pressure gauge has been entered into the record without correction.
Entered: 0.65 MPa
